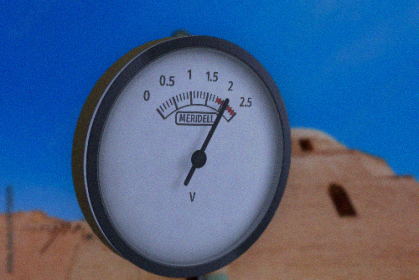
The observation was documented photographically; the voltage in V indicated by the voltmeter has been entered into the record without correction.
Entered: 2 V
